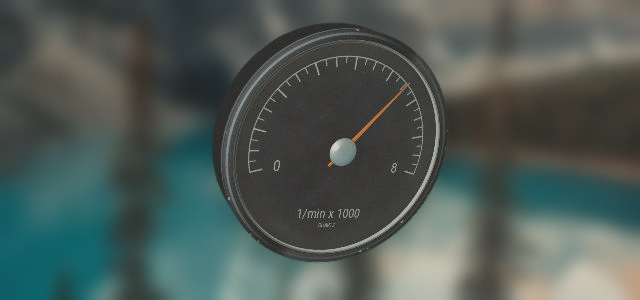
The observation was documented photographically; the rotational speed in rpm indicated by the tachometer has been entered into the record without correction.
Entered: 5500 rpm
